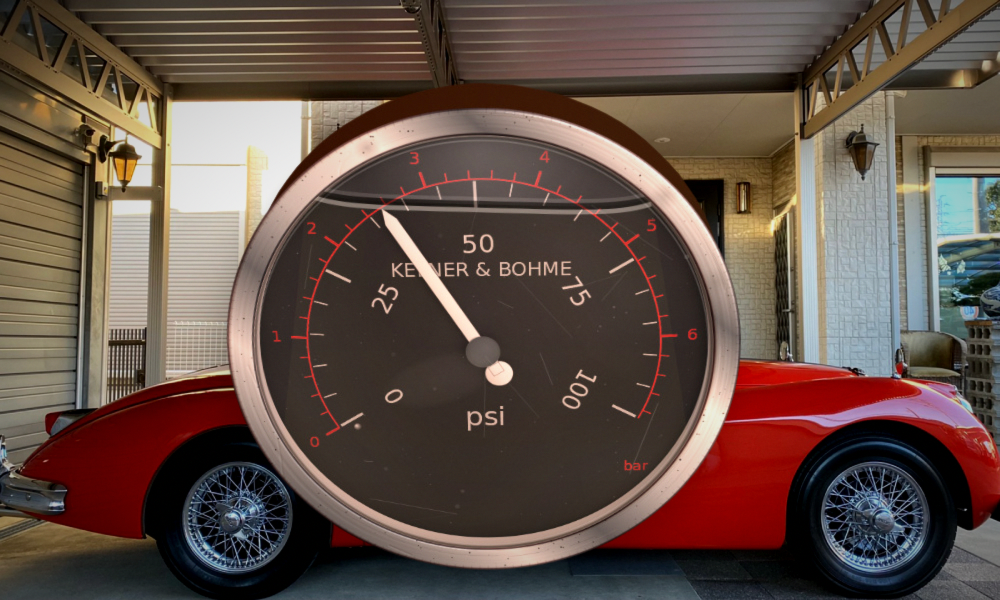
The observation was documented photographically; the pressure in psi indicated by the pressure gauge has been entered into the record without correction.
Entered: 37.5 psi
